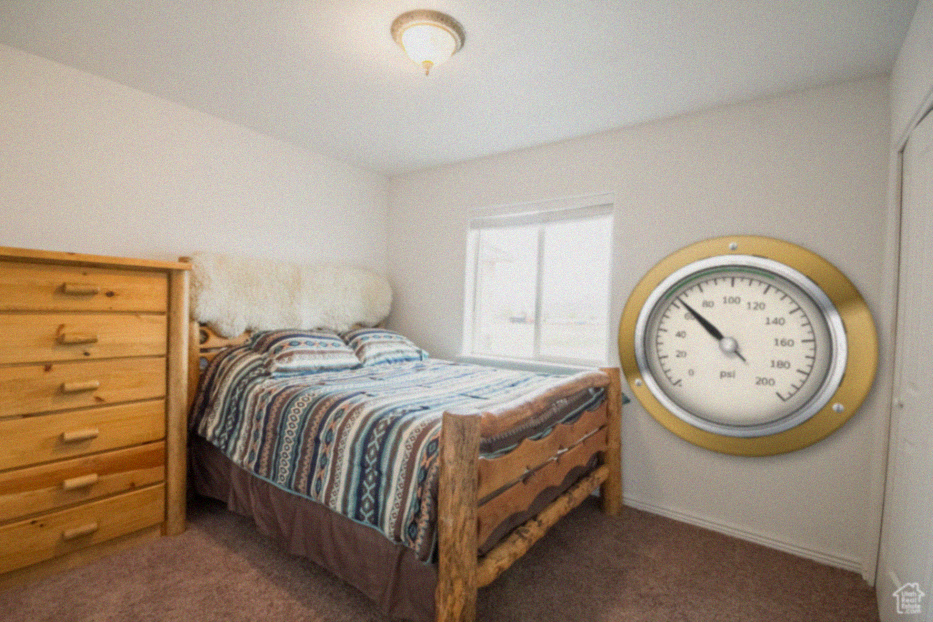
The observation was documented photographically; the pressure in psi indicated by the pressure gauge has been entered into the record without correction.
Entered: 65 psi
